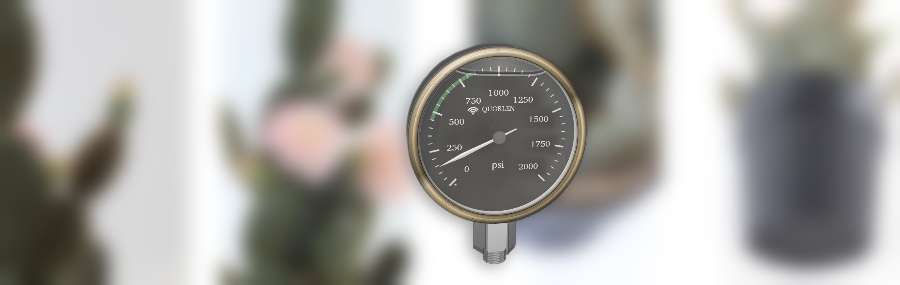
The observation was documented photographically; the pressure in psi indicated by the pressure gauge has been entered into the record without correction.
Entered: 150 psi
